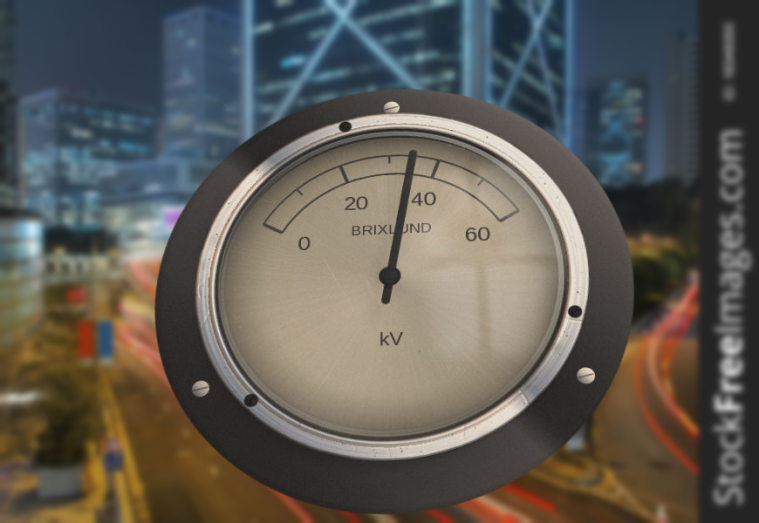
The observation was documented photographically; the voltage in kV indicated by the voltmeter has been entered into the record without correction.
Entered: 35 kV
